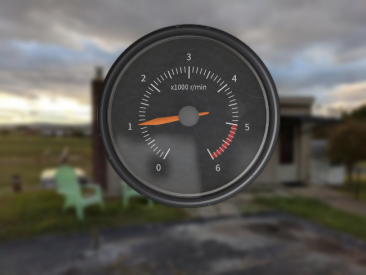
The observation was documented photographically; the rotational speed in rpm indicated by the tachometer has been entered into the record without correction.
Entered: 1000 rpm
